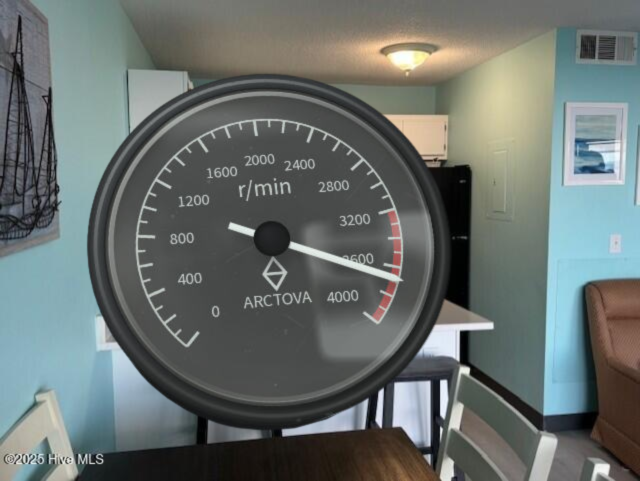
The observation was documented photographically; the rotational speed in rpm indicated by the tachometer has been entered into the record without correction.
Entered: 3700 rpm
